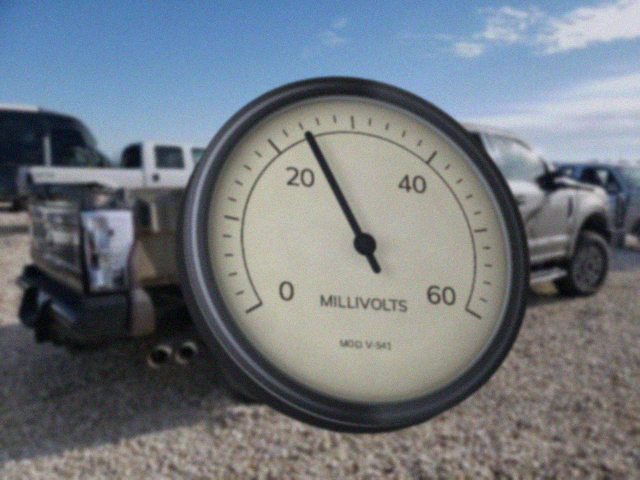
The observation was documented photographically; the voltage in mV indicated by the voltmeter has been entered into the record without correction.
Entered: 24 mV
